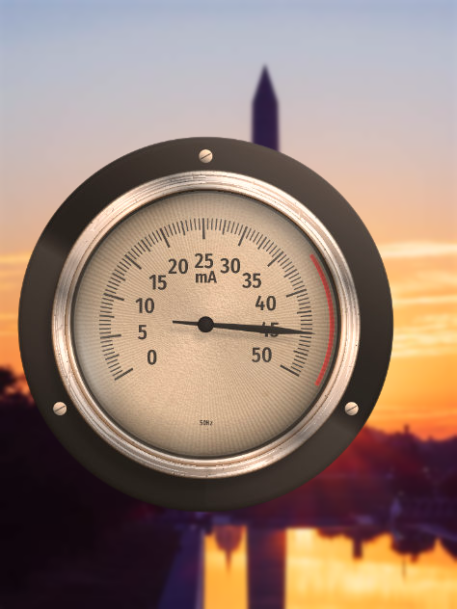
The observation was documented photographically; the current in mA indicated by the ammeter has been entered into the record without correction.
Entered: 45 mA
